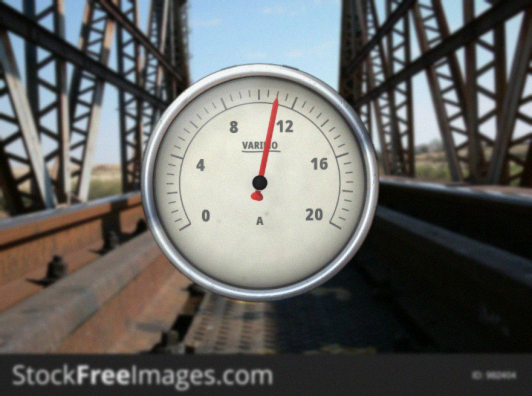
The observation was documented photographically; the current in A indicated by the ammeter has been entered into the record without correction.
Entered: 11 A
